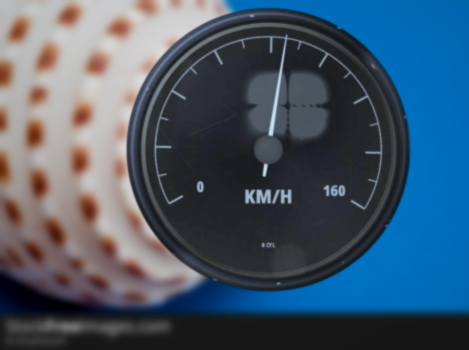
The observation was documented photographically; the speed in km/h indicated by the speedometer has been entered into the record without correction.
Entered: 85 km/h
